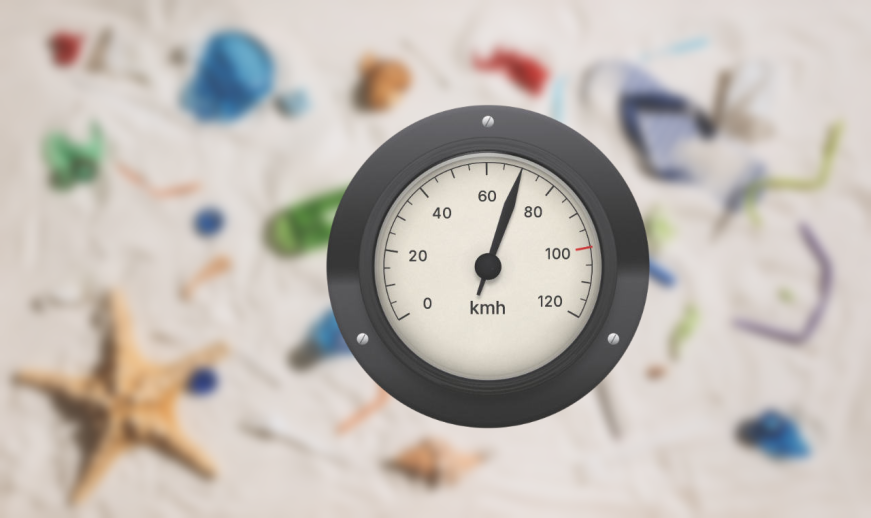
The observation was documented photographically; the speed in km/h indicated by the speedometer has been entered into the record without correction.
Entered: 70 km/h
